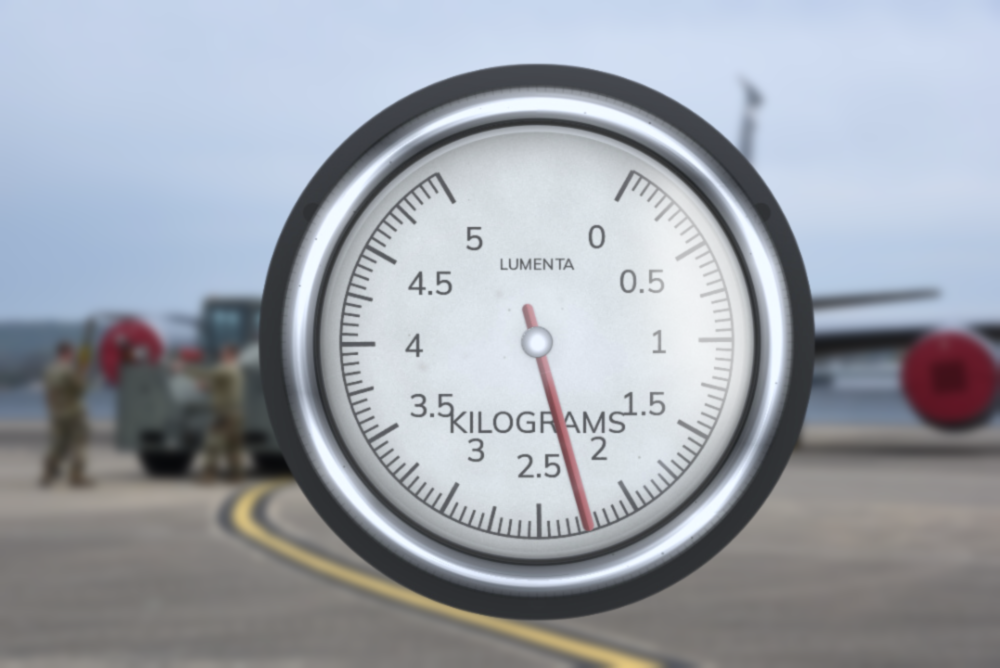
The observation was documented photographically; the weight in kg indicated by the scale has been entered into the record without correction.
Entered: 2.25 kg
